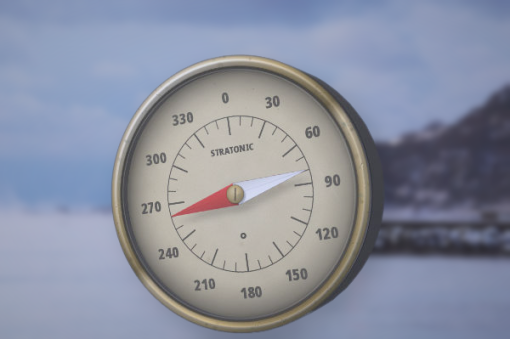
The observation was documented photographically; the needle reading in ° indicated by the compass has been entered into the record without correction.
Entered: 260 °
